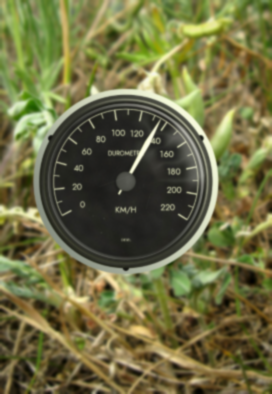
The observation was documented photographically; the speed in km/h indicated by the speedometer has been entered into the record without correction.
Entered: 135 km/h
